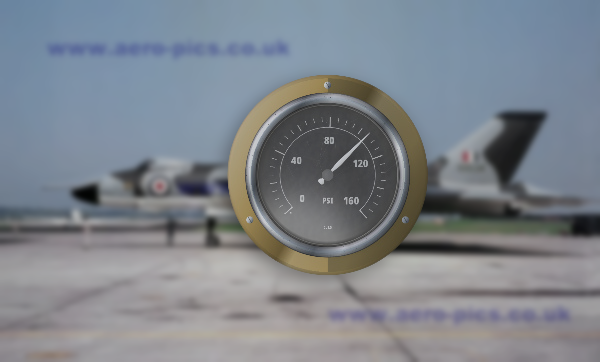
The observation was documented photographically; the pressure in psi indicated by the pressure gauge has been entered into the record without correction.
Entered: 105 psi
